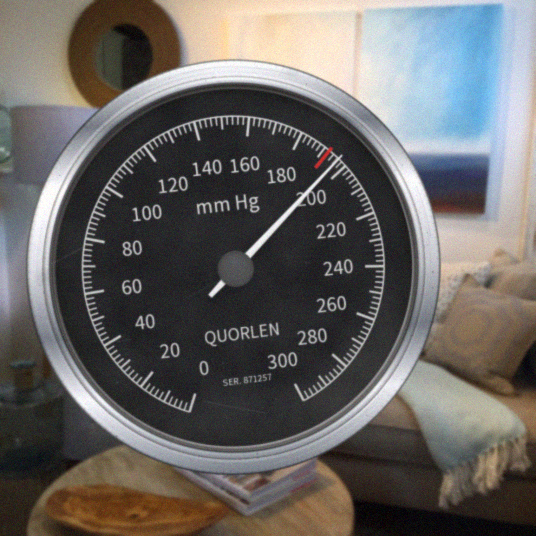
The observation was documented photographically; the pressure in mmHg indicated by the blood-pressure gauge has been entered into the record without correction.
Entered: 196 mmHg
